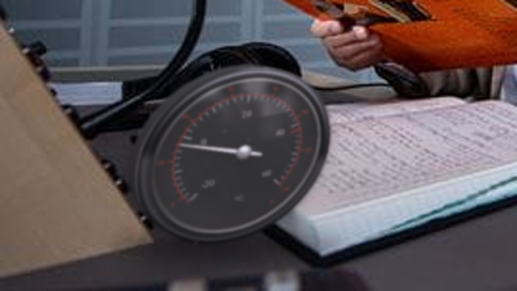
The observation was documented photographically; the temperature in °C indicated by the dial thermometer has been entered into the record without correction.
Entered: -2 °C
